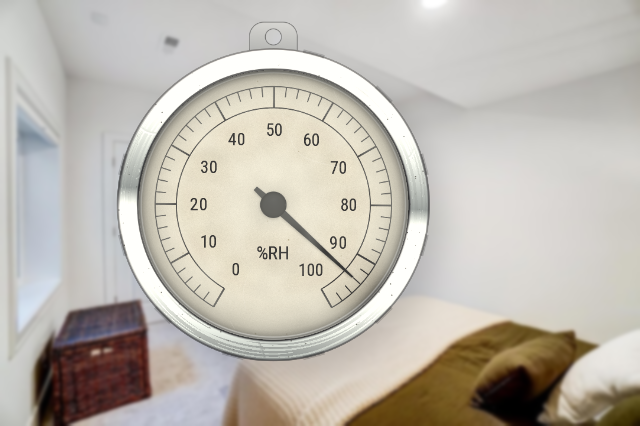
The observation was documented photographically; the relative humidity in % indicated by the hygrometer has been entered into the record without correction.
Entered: 94 %
